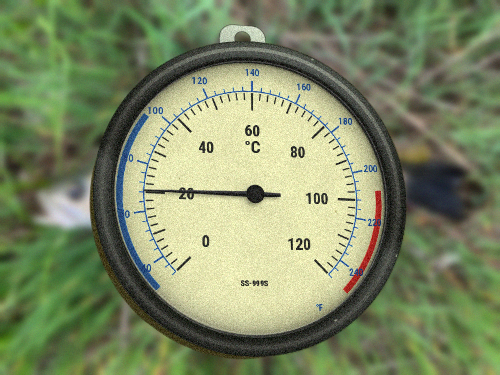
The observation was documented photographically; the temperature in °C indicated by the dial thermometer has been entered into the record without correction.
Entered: 20 °C
